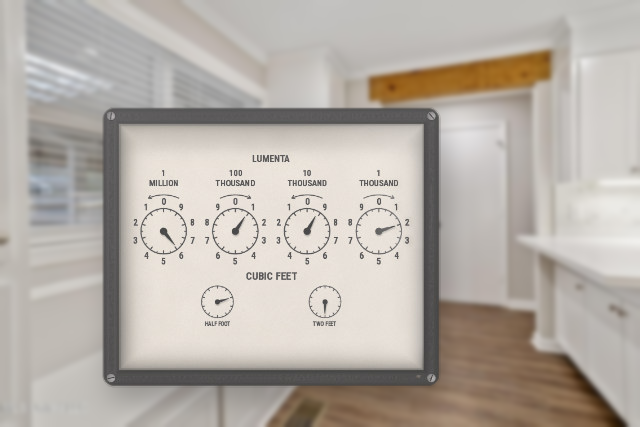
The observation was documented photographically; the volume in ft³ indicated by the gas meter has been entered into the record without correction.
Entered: 609200 ft³
